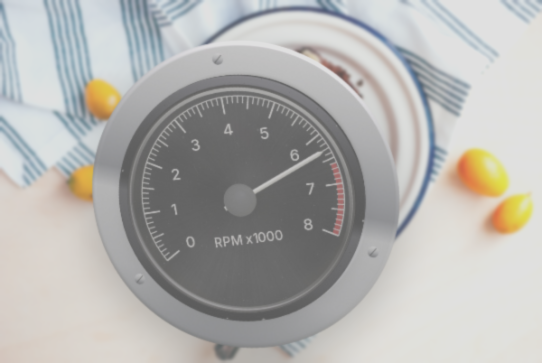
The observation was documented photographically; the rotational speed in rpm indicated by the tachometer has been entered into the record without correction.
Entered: 6300 rpm
